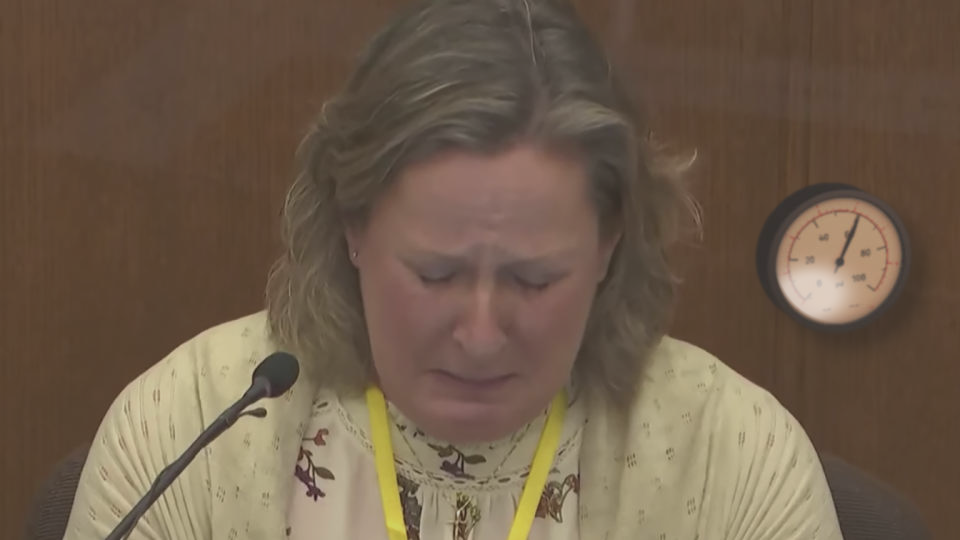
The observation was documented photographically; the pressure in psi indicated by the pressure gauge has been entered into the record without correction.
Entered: 60 psi
